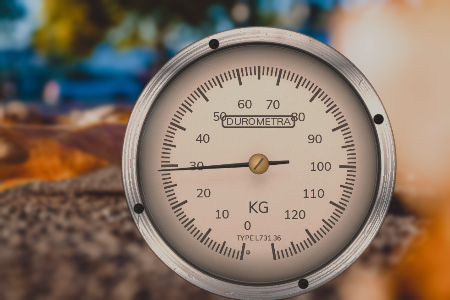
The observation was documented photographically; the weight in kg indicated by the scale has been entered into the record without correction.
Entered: 29 kg
